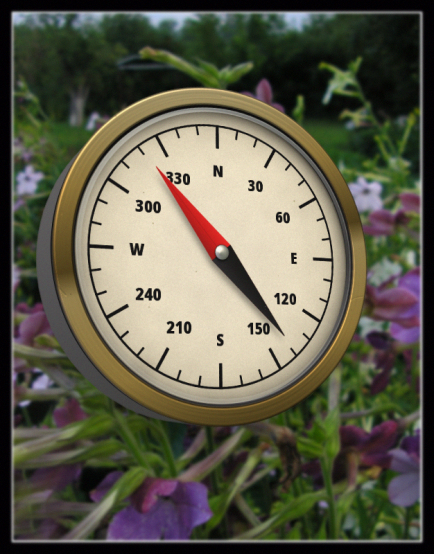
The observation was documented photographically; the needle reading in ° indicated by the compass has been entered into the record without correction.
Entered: 320 °
